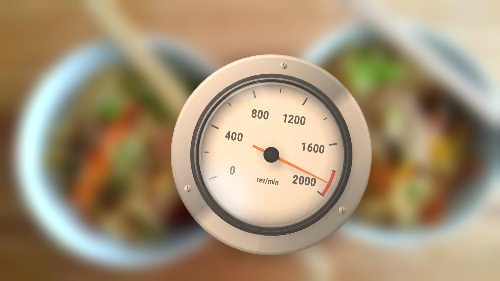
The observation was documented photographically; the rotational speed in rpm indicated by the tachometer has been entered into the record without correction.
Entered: 1900 rpm
